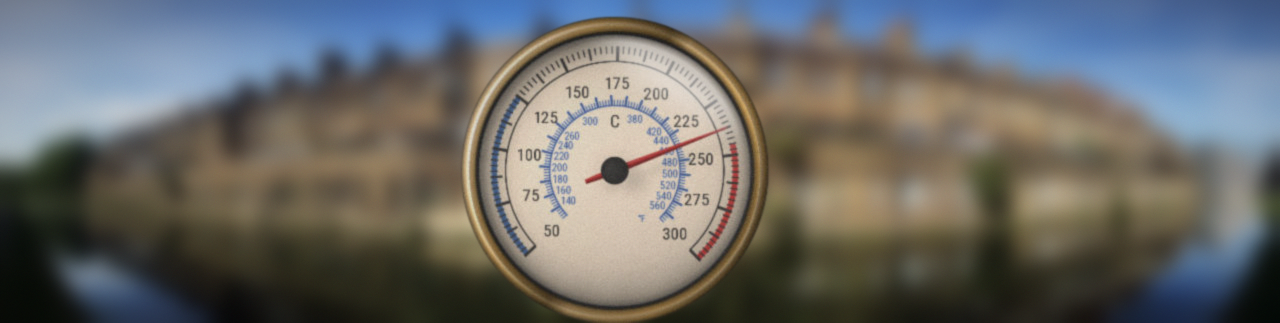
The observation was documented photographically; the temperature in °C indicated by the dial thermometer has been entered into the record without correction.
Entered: 237.5 °C
